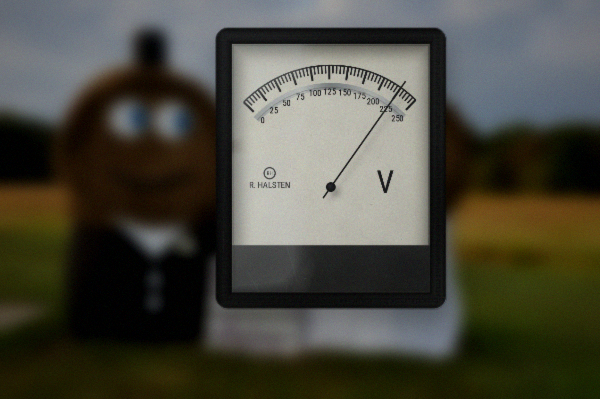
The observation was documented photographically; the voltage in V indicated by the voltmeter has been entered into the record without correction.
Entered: 225 V
